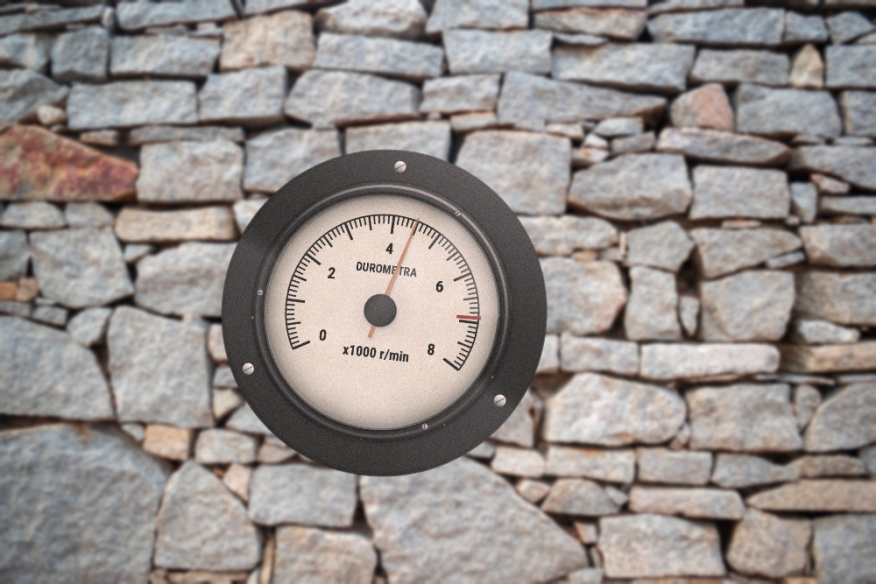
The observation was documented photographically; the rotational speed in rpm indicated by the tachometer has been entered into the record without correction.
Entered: 4500 rpm
